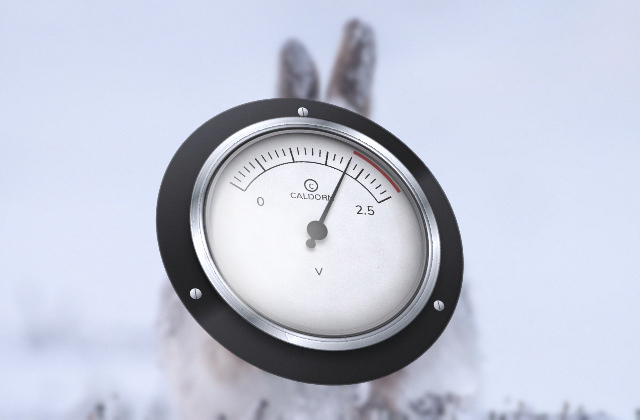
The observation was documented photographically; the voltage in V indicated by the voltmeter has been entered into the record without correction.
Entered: 1.8 V
